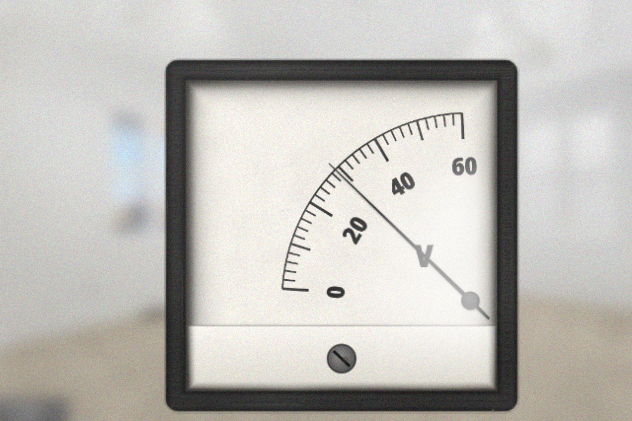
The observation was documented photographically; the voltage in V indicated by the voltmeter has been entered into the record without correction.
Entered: 29 V
